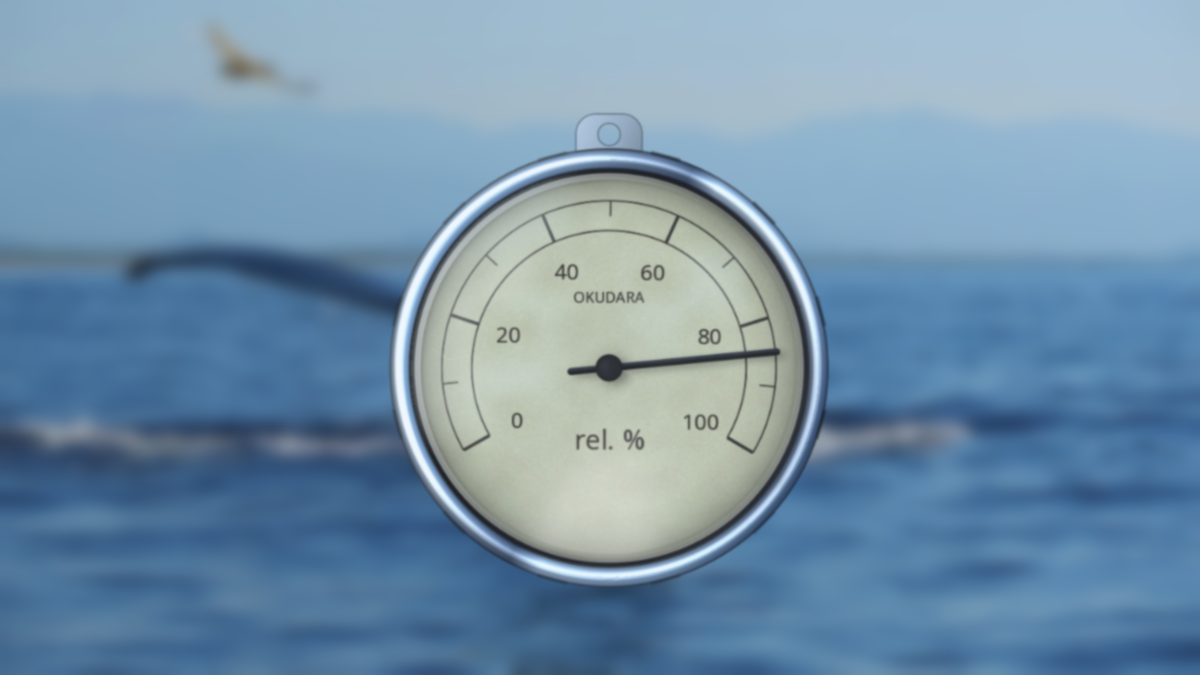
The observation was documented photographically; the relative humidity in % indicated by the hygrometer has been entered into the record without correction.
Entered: 85 %
